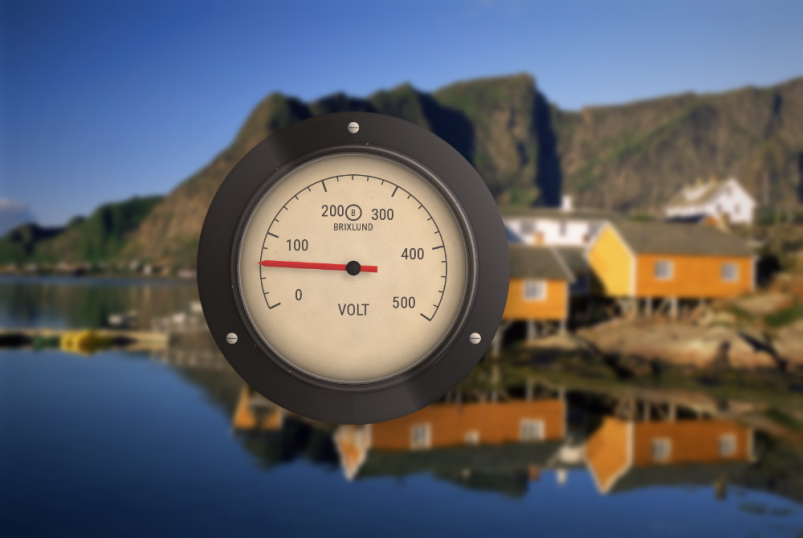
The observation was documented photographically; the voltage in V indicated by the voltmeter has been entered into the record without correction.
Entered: 60 V
